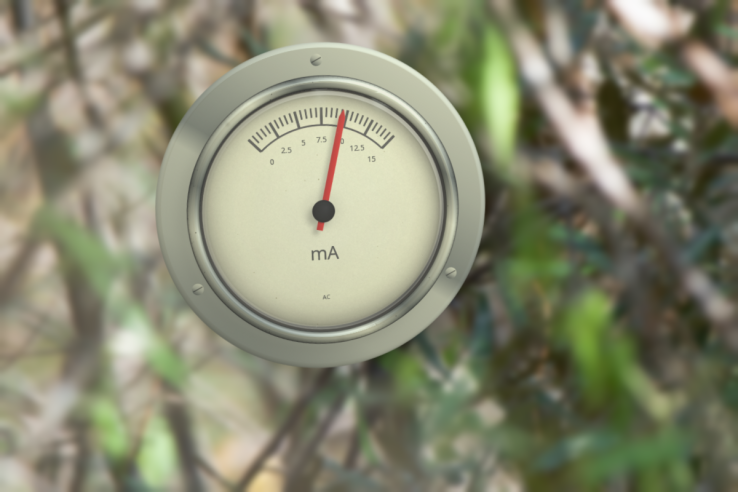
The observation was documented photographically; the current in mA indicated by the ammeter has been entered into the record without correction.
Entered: 9.5 mA
